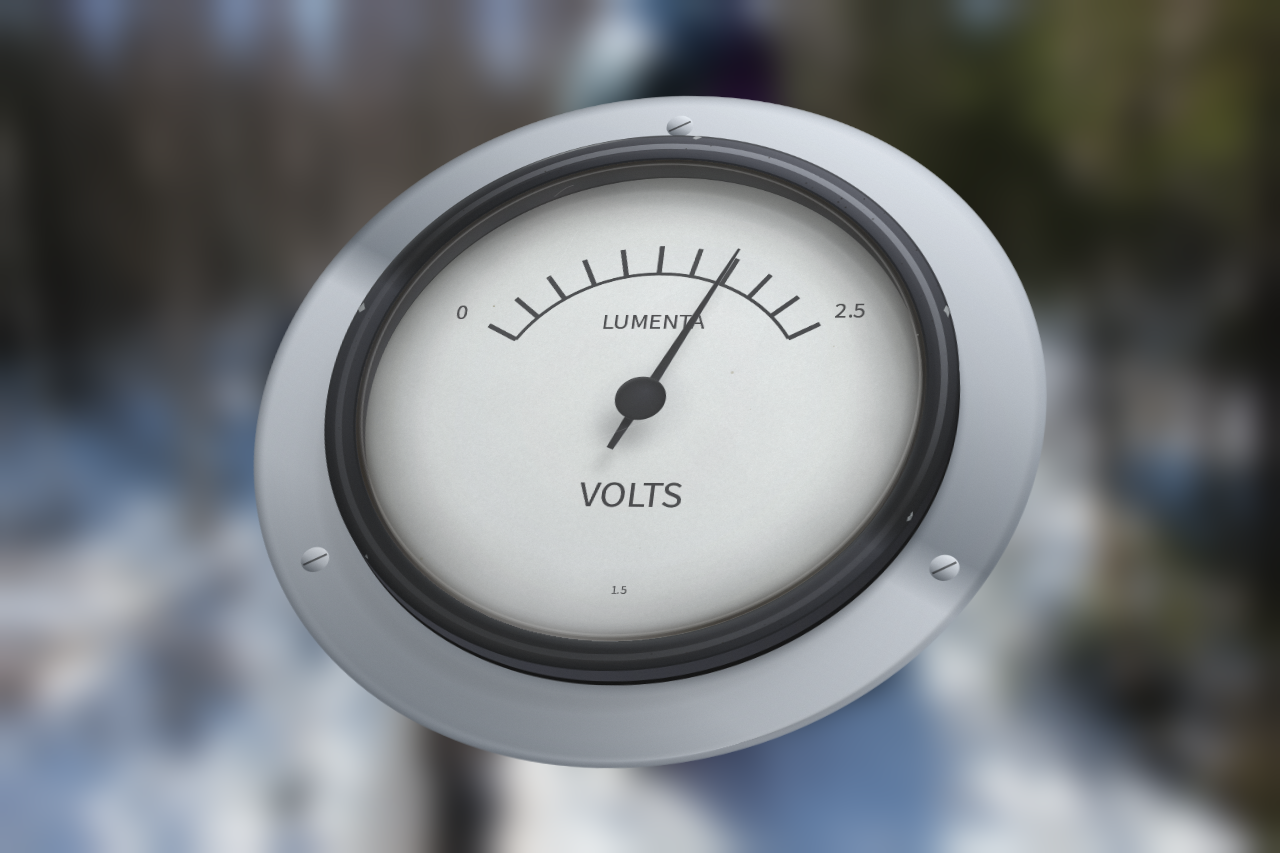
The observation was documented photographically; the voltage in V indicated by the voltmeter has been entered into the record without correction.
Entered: 1.75 V
